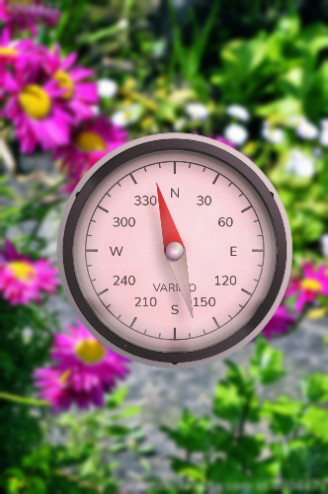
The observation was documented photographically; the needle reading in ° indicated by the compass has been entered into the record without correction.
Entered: 345 °
